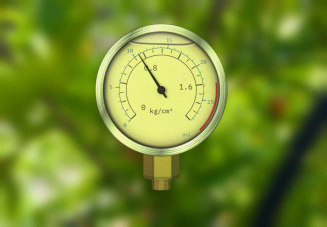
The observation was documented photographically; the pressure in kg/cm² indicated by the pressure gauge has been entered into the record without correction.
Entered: 0.75 kg/cm²
